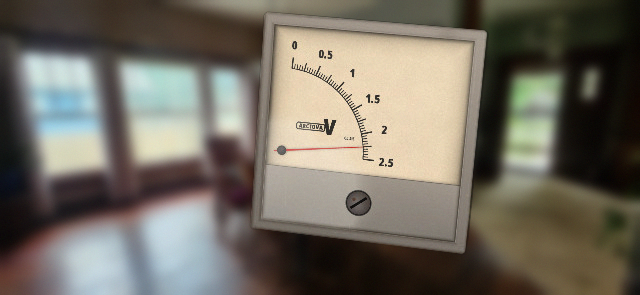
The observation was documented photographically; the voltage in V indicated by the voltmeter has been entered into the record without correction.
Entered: 2.25 V
